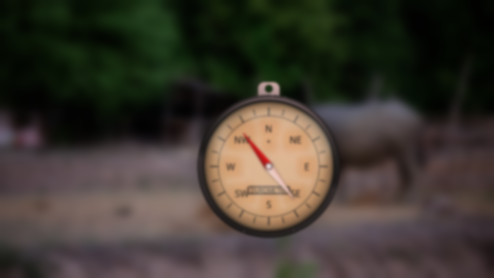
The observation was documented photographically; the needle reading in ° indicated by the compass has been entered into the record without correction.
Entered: 322.5 °
